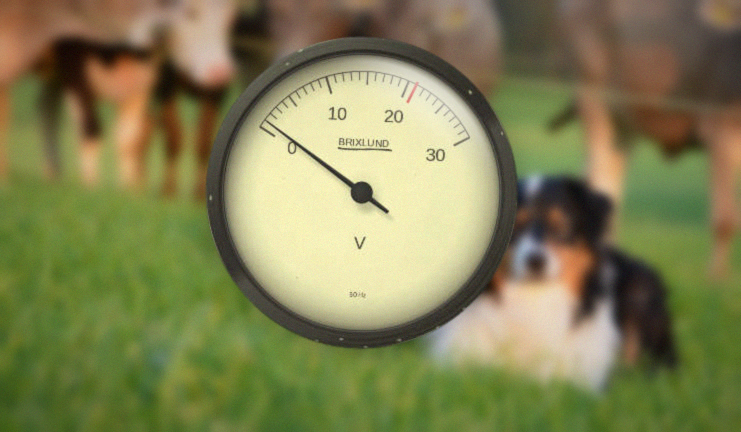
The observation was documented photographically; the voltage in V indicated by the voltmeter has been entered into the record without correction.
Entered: 1 V
